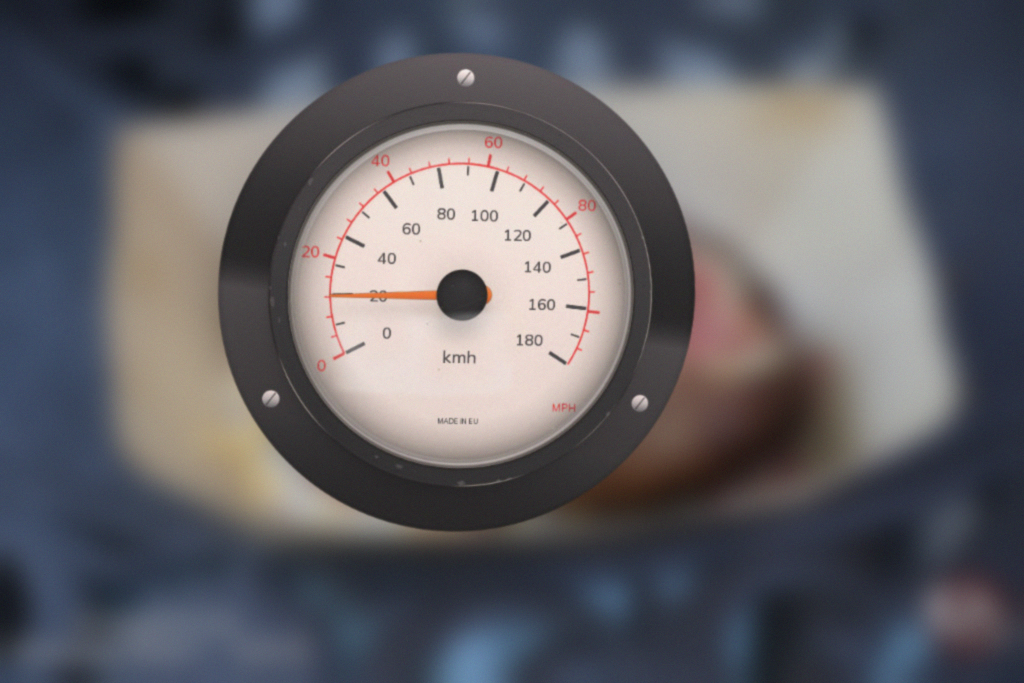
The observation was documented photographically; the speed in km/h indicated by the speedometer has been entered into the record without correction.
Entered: 20 km/h
